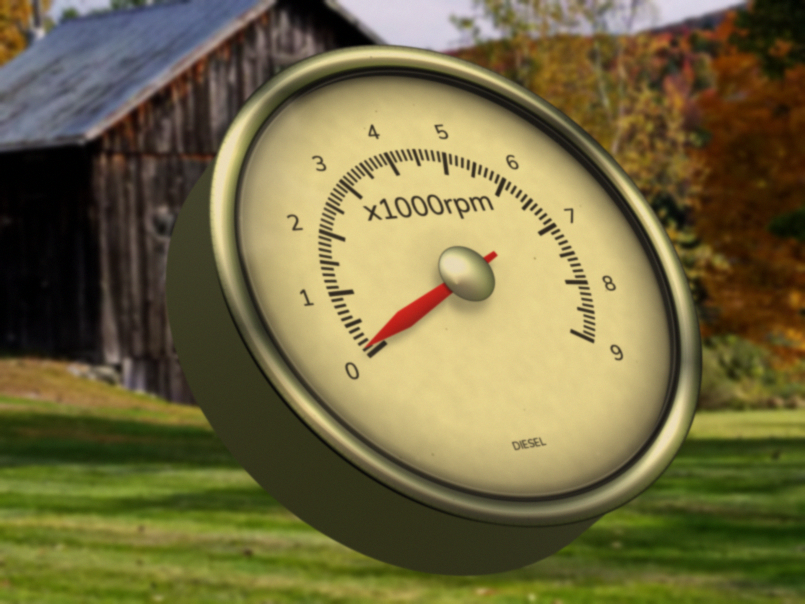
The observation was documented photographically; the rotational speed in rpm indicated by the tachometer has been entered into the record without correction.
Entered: 100 rpm
